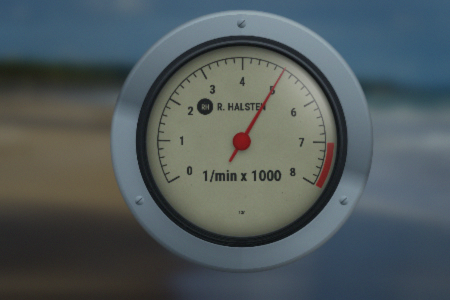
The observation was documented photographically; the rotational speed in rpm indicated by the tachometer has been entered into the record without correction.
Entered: 5000 rpm
